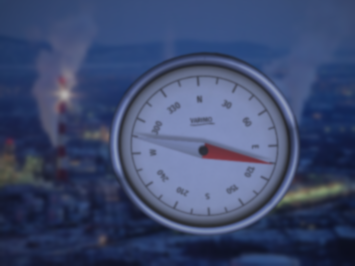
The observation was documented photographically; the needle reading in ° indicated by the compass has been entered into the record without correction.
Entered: 105 °
